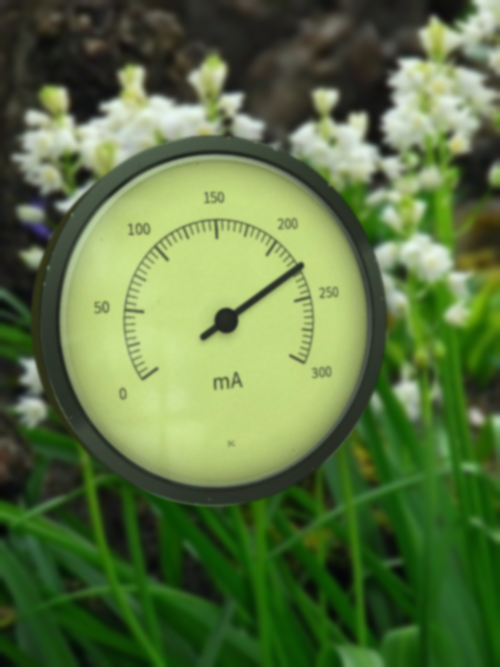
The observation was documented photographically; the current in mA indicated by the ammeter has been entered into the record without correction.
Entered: 225 mA
